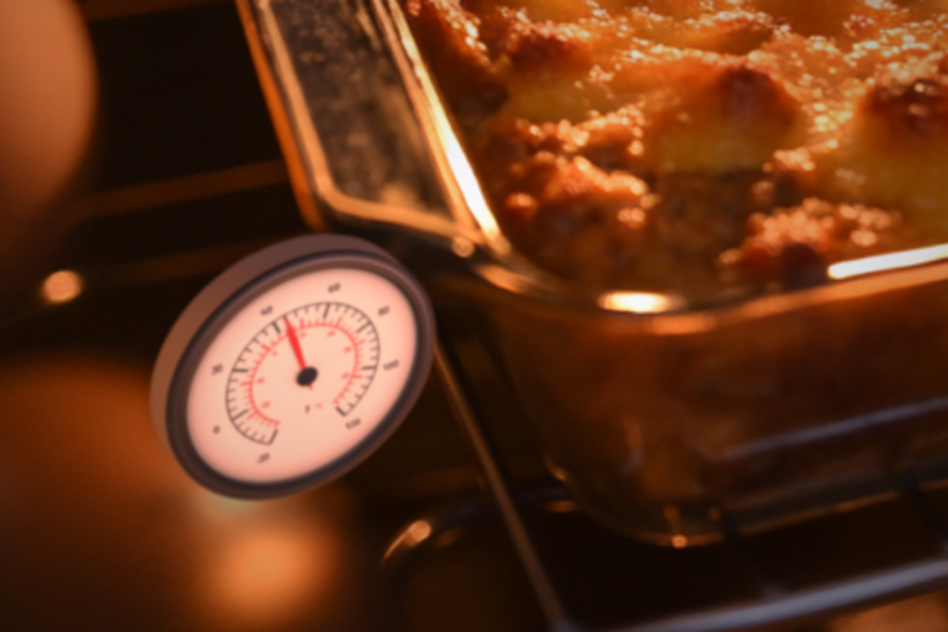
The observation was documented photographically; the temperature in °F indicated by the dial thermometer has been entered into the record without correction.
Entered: 44 °F
